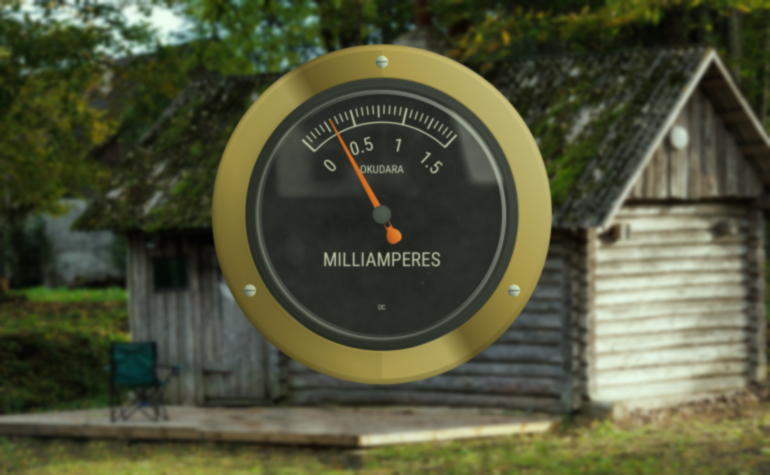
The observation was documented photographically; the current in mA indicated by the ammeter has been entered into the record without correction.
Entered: 0.3 mA
